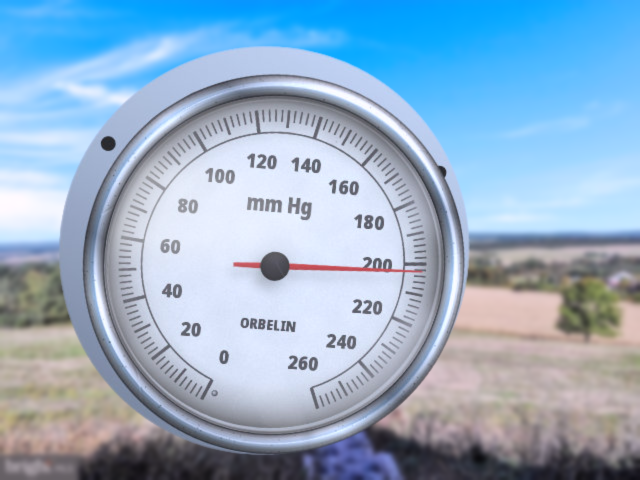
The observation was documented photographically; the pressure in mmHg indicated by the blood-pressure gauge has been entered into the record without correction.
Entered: 202 mmHg
